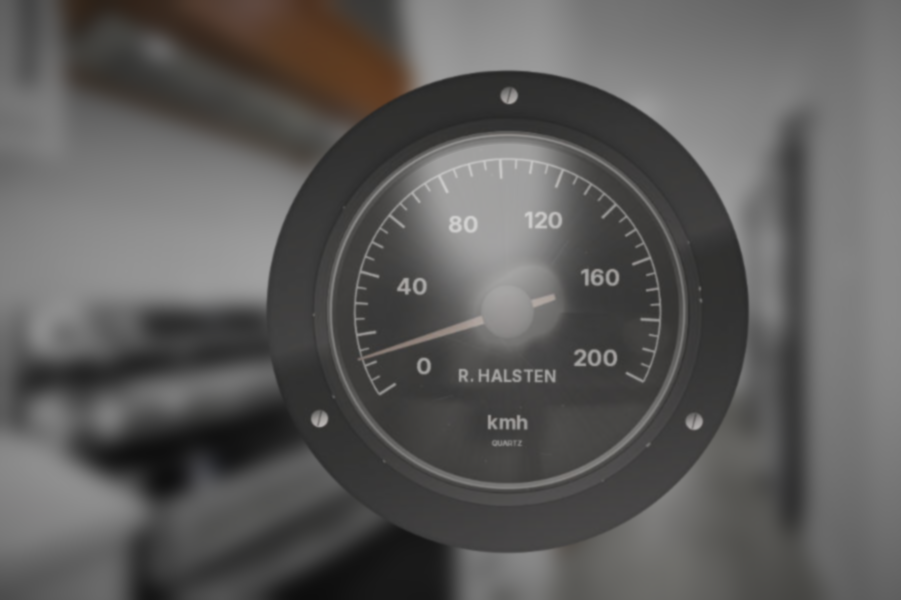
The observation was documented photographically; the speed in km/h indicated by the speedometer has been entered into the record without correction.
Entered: 12.5 km/h
